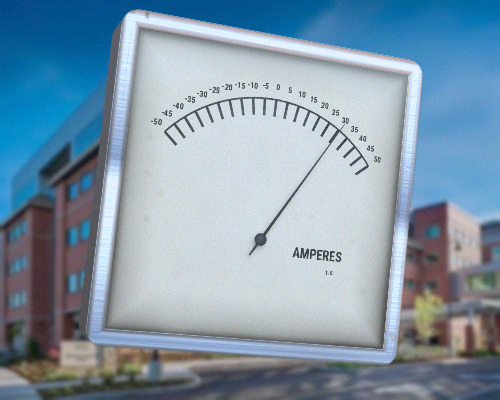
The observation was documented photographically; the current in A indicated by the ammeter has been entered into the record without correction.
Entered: 30 A
